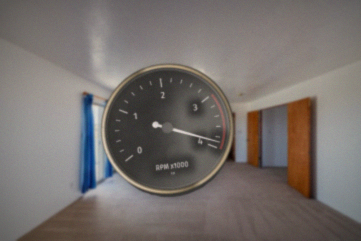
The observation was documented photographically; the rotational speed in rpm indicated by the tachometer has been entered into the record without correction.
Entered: 3900 rpm
